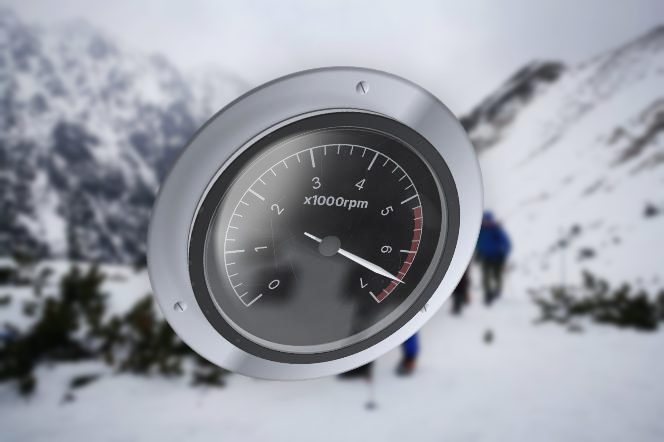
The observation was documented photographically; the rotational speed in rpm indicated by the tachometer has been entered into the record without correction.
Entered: 6500 rpm
